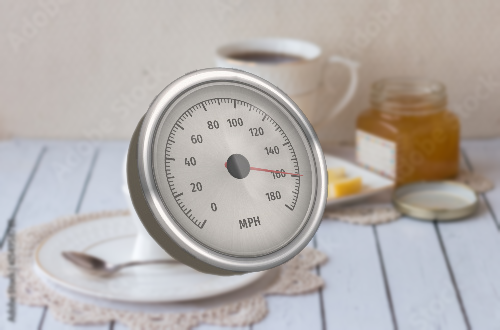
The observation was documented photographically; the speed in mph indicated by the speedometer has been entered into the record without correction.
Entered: 160 mph
